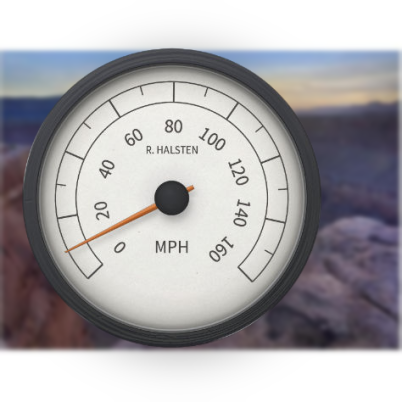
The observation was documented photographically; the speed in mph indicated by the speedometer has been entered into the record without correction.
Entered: 10 mph
